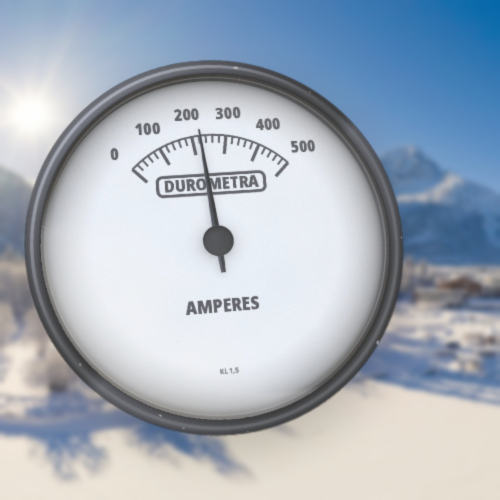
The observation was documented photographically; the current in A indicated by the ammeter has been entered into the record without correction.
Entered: 220 A
